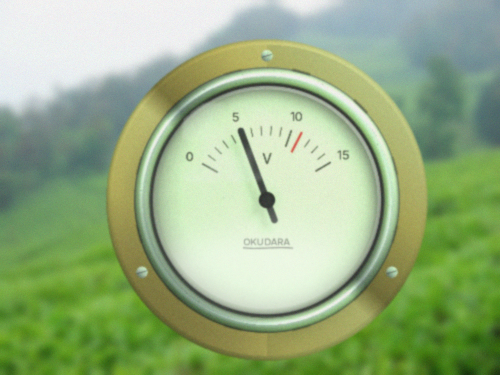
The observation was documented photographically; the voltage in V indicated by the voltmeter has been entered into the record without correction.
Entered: 5 V
